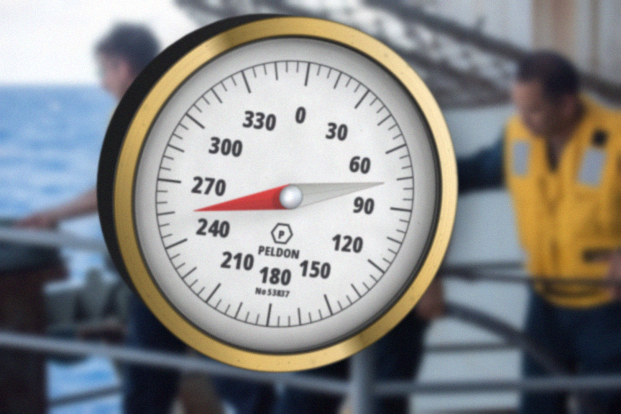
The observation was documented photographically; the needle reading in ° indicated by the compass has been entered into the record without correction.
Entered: 255 °
